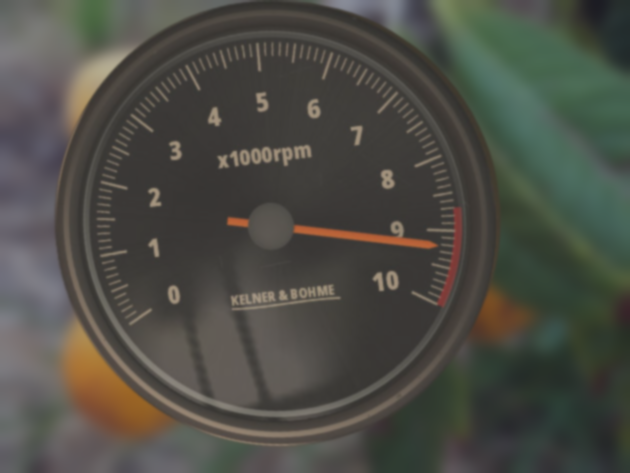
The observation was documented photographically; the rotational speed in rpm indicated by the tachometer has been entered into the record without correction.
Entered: 9200 rpm
